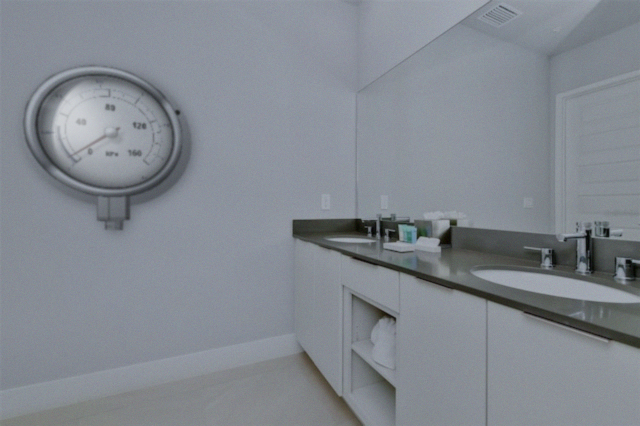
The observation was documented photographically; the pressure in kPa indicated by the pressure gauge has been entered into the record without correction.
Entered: 5 kPa
